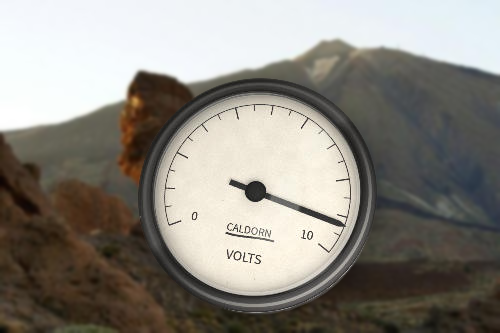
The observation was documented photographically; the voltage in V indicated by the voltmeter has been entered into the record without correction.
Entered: 9.25 V
